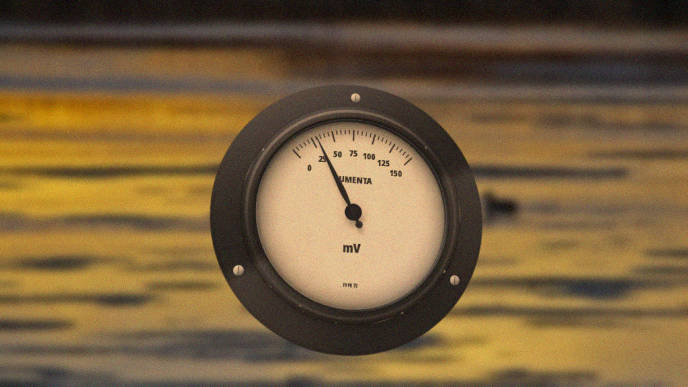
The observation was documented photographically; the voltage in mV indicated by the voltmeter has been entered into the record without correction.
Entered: 30 mV
